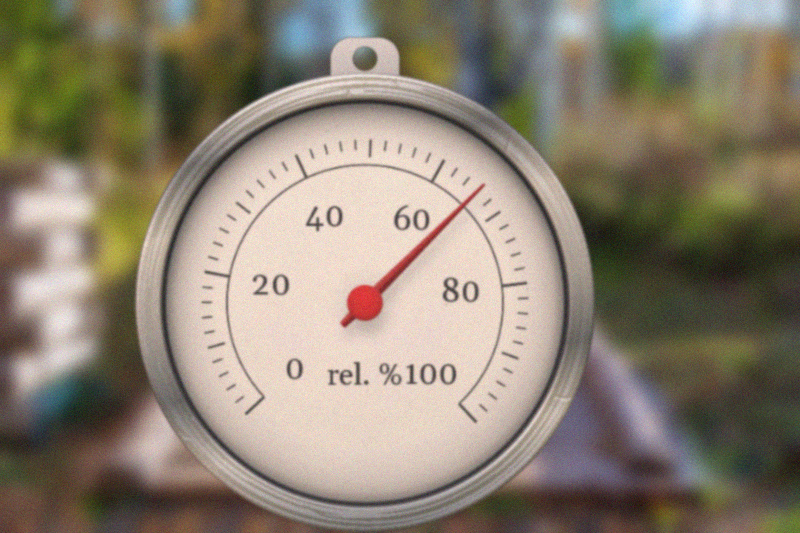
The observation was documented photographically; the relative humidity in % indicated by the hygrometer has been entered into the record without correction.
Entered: 66 %
